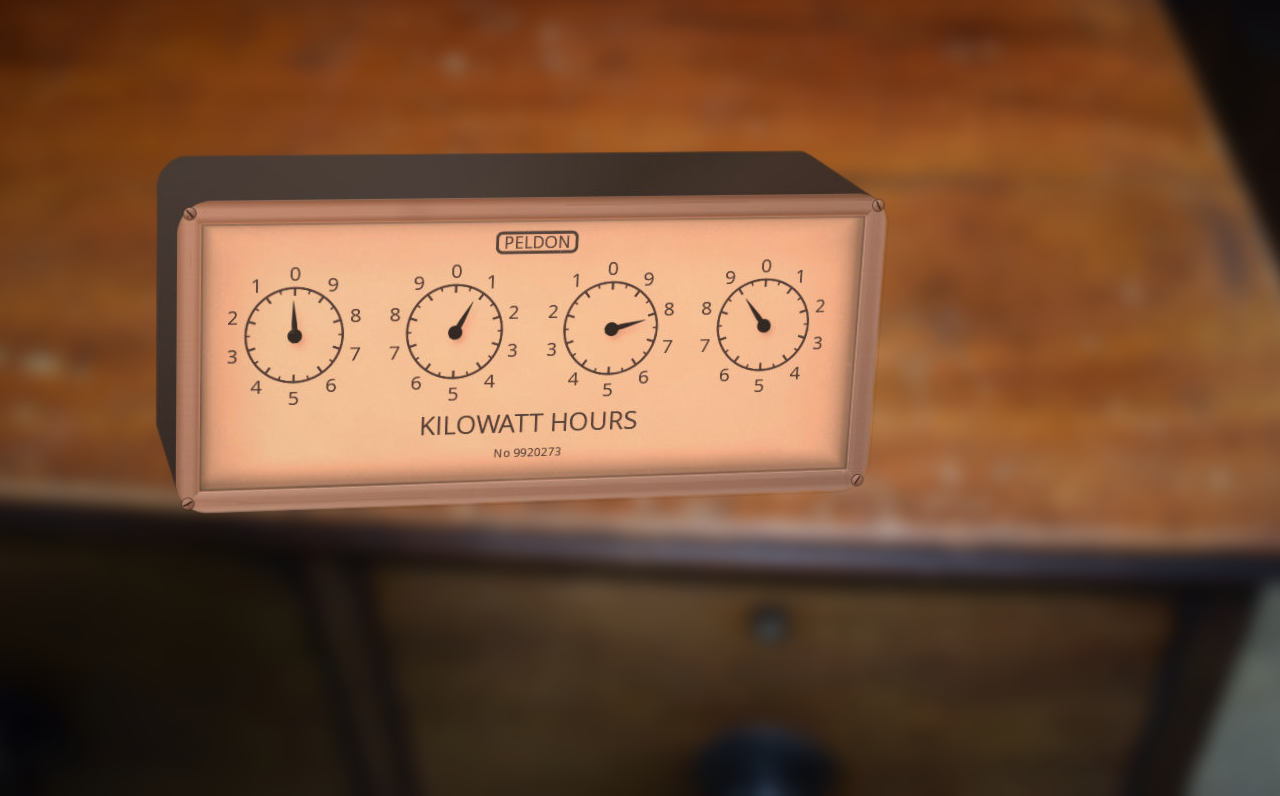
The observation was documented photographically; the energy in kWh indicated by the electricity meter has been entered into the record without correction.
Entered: 79 kWh
